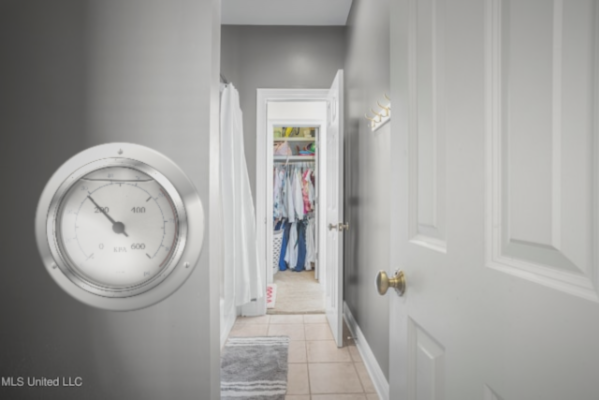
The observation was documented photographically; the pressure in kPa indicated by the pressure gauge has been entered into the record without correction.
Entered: 200 kPa
